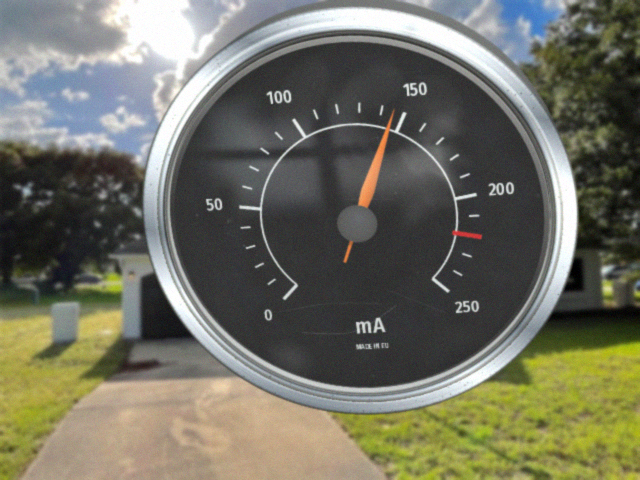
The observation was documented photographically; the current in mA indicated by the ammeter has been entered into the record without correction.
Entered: 145 mA
